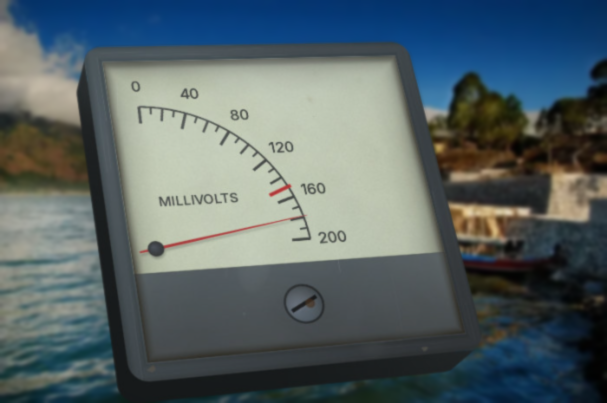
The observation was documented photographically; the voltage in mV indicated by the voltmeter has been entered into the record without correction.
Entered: 180 mV
